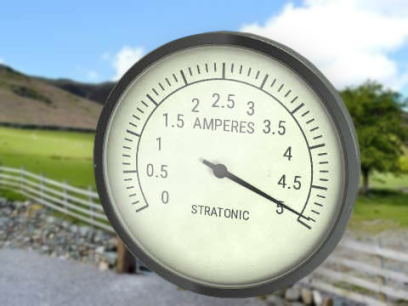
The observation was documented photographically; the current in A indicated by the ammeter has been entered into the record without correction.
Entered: 4.9 A
